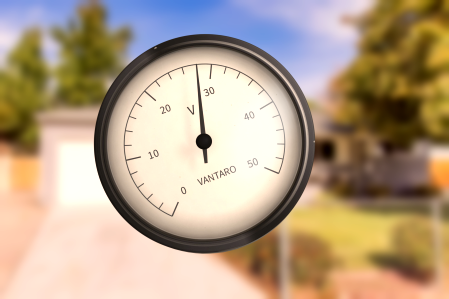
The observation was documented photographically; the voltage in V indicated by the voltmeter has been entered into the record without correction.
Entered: 28 V
